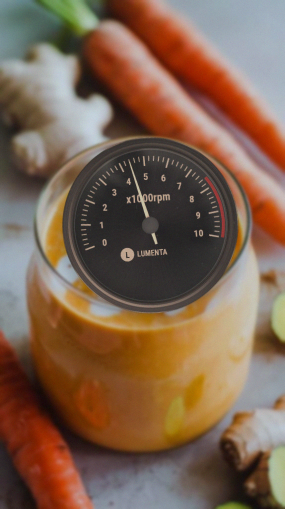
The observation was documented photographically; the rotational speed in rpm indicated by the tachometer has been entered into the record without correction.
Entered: 4400 rpm
